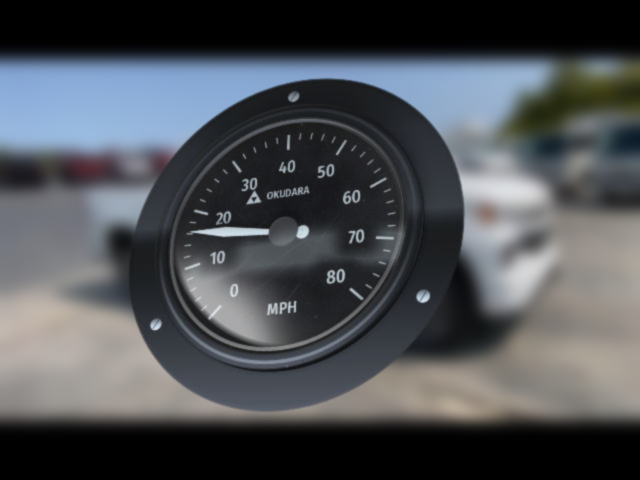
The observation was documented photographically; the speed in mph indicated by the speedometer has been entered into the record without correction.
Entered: 16 mph
